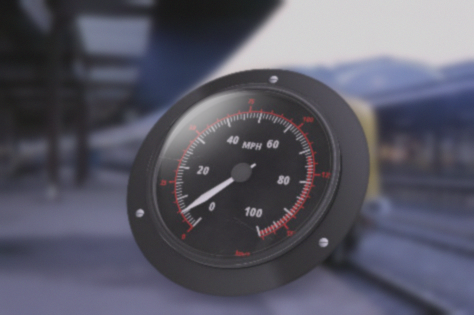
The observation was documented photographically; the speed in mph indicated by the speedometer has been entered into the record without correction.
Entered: 5 mph
